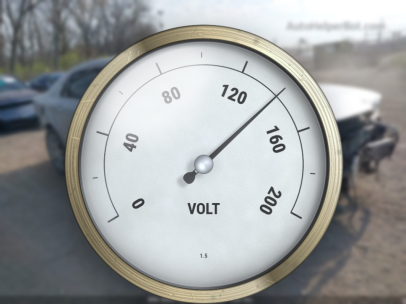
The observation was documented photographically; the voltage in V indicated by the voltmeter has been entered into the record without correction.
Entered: 140 V
